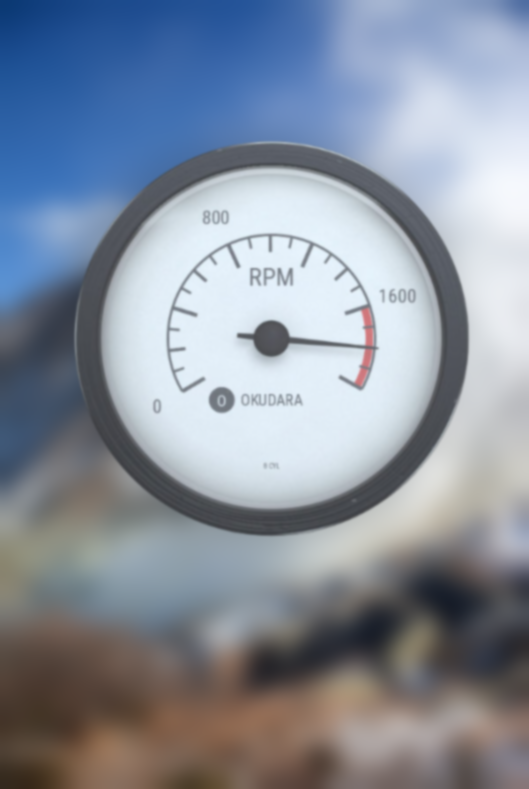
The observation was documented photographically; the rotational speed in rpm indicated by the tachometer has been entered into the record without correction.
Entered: 1800 rpm
